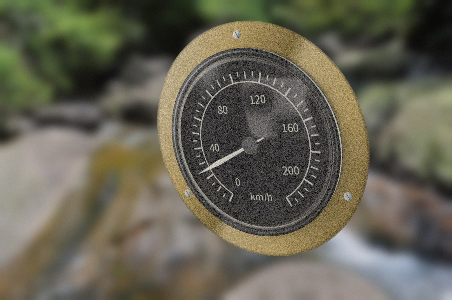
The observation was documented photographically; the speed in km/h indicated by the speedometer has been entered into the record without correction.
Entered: 25 km/h
